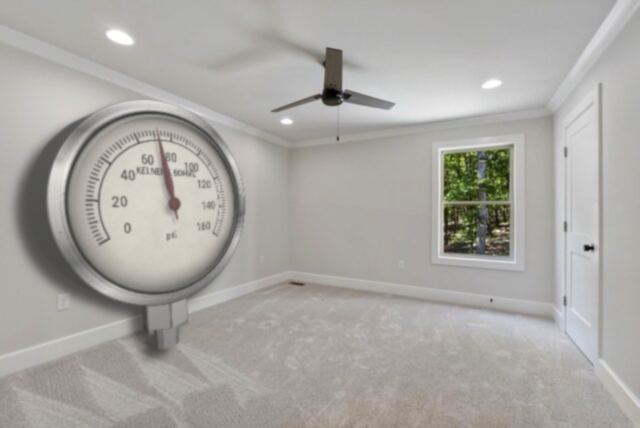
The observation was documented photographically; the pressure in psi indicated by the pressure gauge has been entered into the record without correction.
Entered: 70 psi
